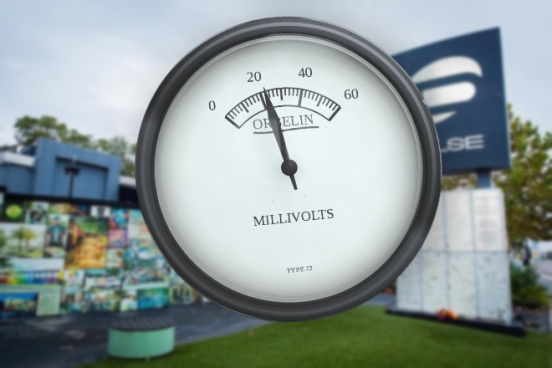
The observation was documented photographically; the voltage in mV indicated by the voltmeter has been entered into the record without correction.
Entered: 22 mV
